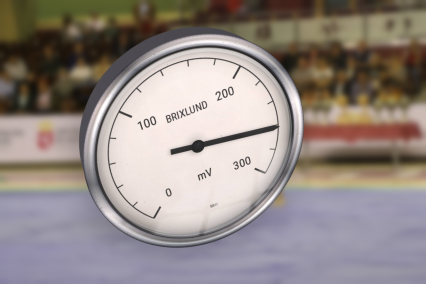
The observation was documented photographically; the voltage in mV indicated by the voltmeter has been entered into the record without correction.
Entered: 260 mV
